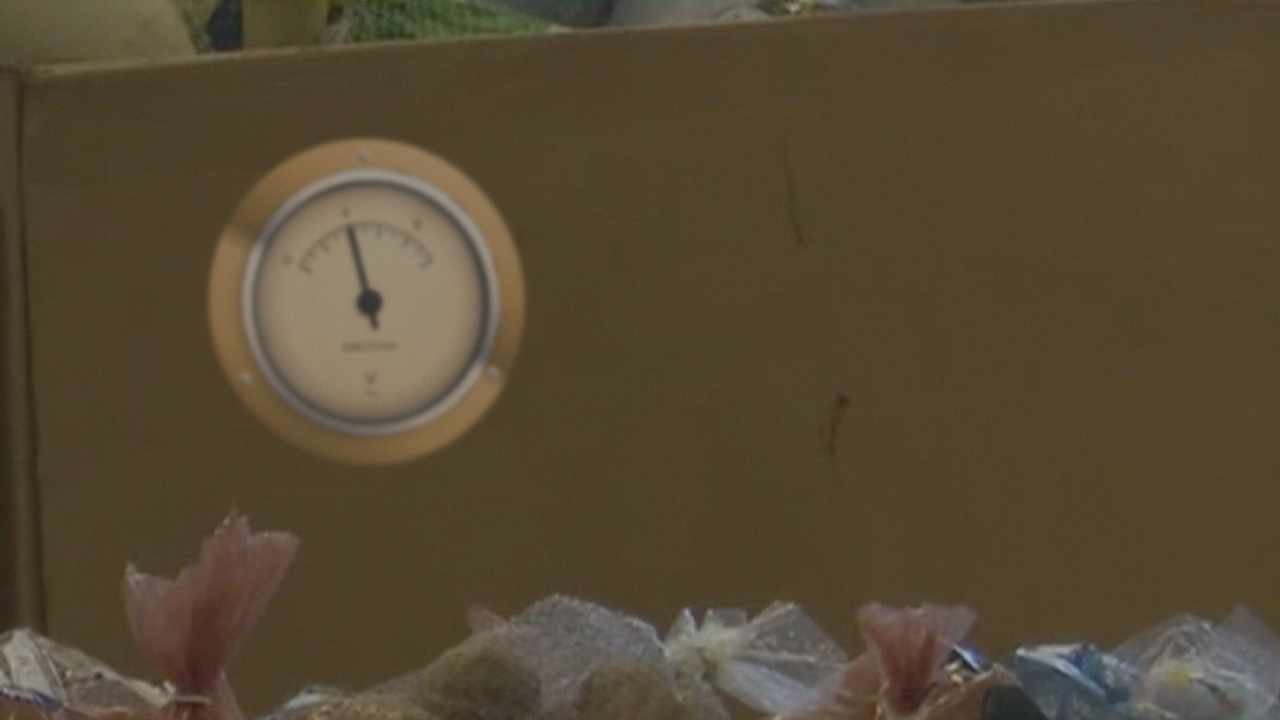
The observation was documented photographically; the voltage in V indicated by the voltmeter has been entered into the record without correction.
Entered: 4 V
